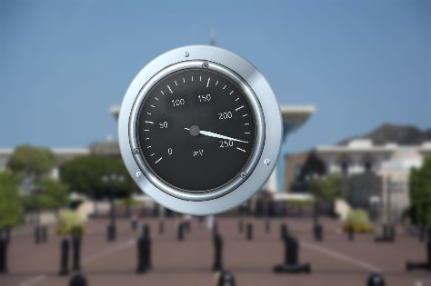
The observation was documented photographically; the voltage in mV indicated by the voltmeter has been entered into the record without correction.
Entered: 240 mV
